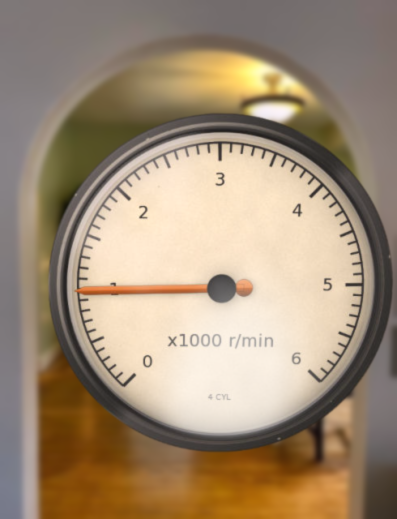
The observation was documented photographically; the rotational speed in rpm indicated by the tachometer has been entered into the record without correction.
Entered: 1000 rpm
